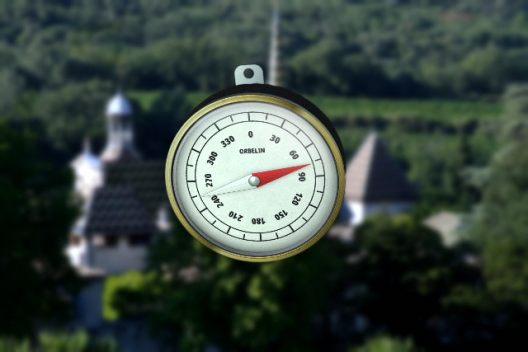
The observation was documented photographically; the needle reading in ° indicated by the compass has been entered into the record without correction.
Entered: 75 °
